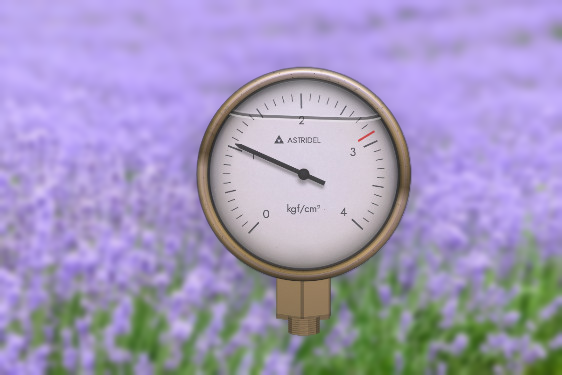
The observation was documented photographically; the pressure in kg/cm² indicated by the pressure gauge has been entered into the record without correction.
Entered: 1.05 kg/cm²
